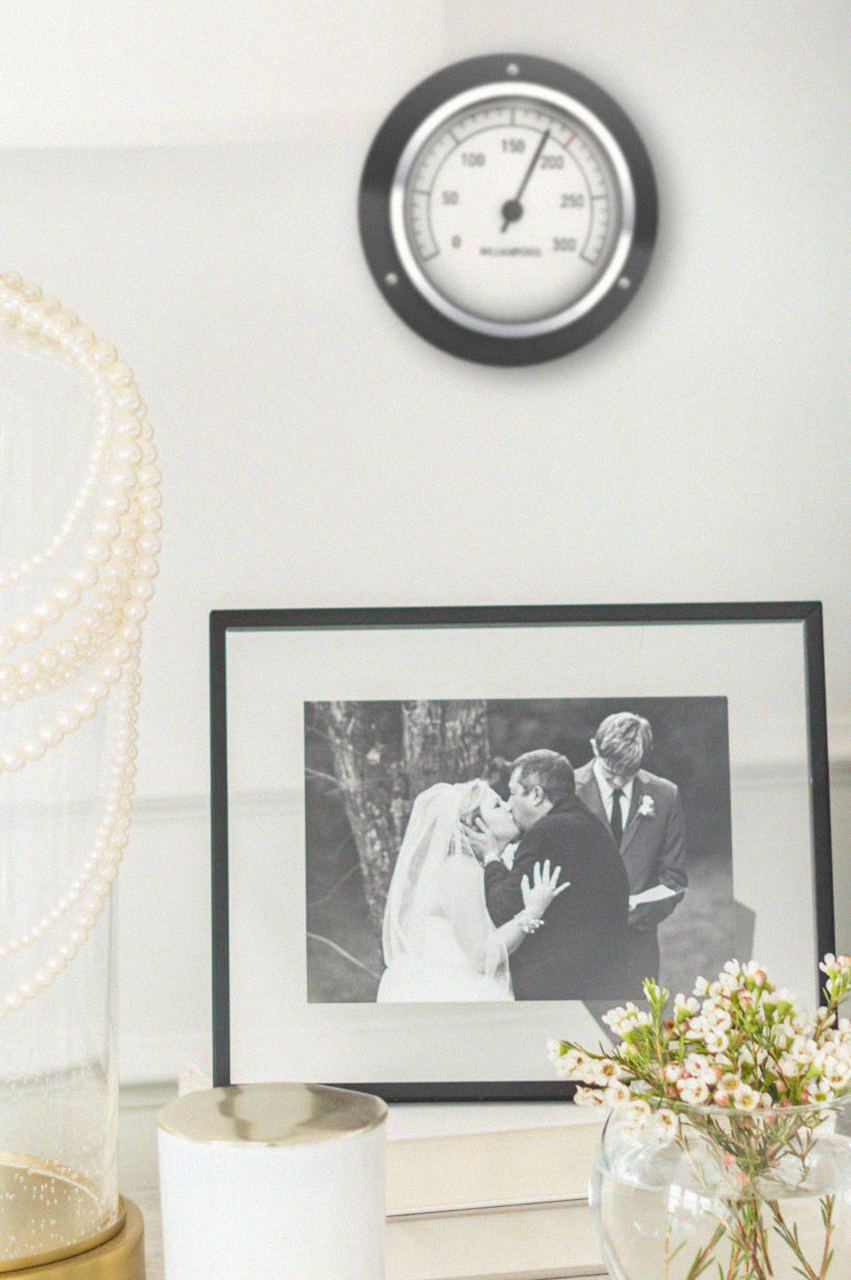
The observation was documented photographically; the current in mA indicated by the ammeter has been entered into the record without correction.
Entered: 180 mA
